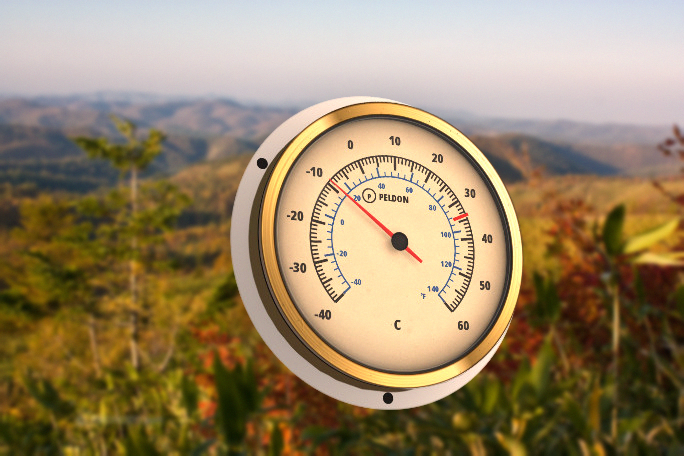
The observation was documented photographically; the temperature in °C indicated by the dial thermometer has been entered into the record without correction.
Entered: -10 °C
